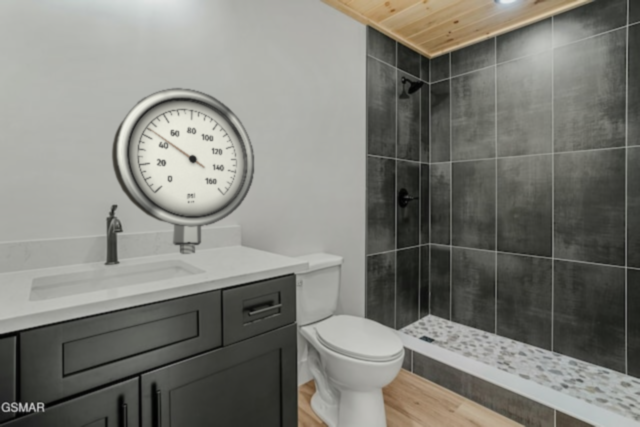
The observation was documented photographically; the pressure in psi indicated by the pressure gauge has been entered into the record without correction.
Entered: 45 psi
